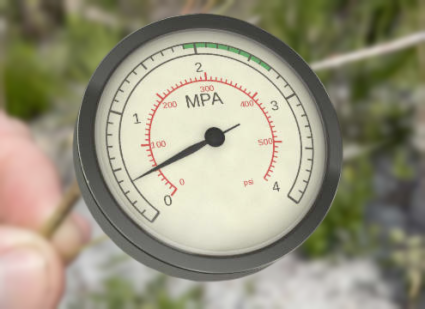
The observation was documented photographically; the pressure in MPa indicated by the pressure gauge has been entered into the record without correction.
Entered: 0.35 MPa
